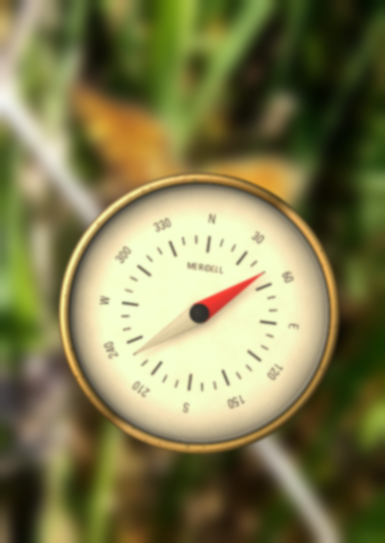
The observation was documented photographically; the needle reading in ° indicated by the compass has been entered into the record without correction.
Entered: 50 °
